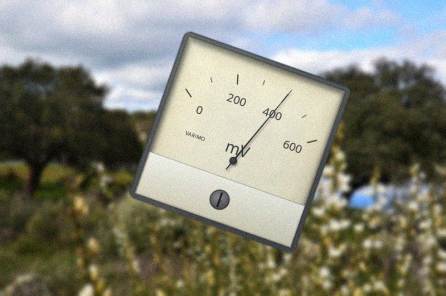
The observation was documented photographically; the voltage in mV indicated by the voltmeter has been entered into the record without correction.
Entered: 400 mV
